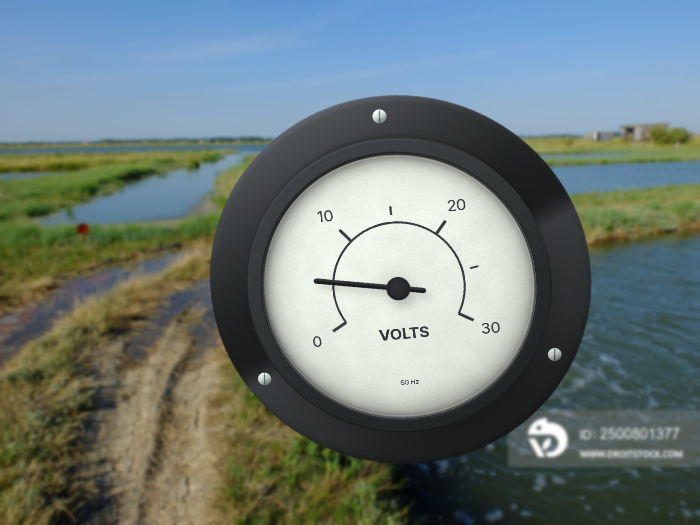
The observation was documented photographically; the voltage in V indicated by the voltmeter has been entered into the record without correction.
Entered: 5 V
